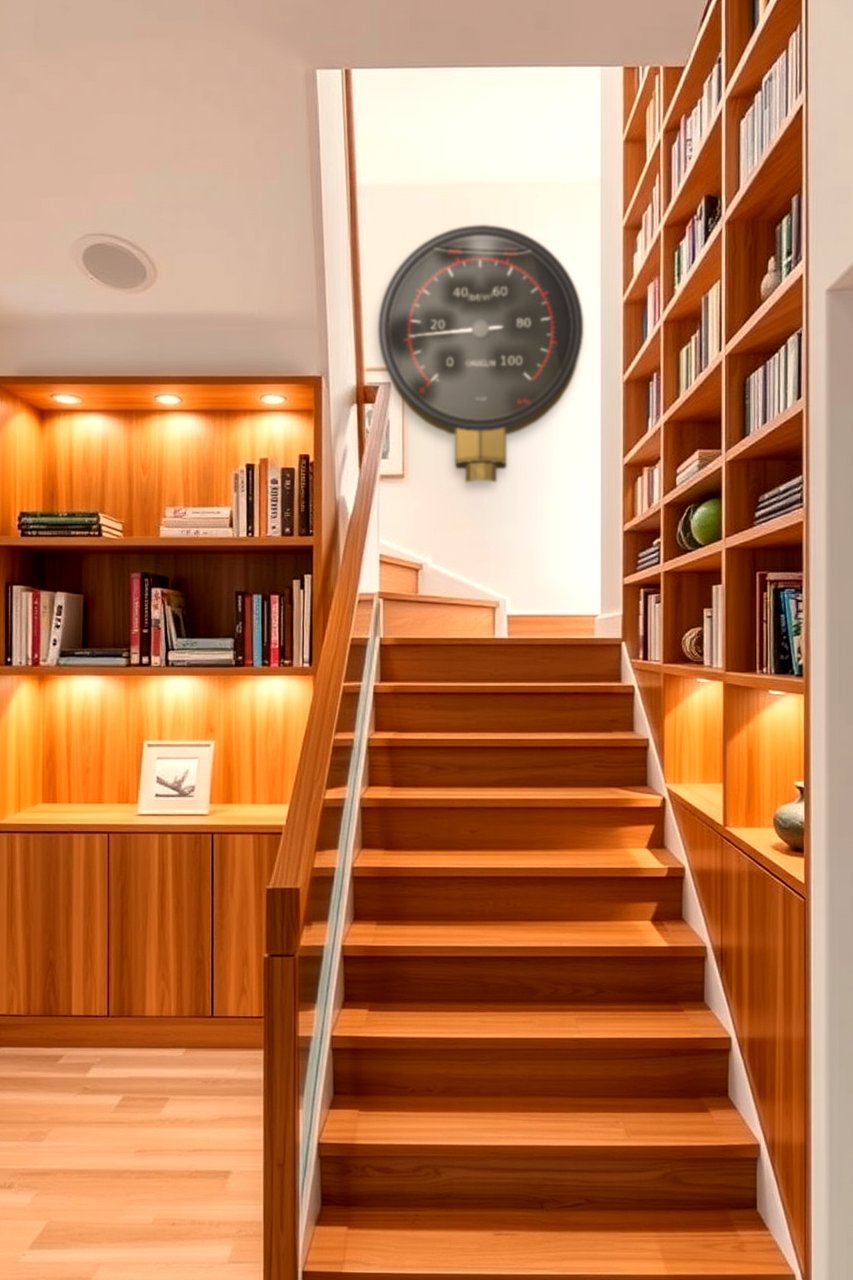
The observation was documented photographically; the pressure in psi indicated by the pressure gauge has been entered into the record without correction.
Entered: 15 psi
